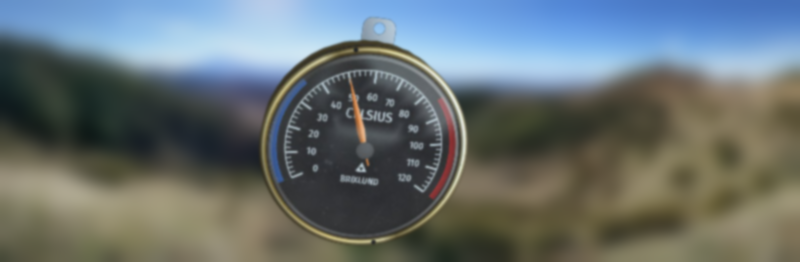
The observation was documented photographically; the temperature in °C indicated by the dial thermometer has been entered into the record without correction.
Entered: 50 °C
